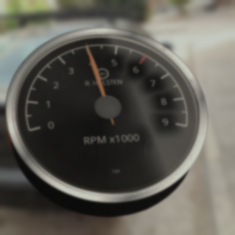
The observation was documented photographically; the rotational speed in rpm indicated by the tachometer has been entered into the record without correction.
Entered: 4000 rpm
